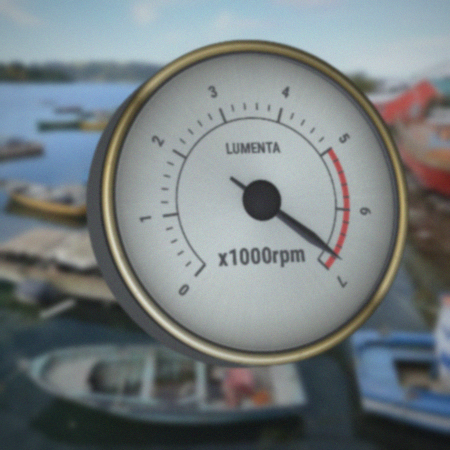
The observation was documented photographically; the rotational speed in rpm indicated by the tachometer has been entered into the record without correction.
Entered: 6800 rpm
